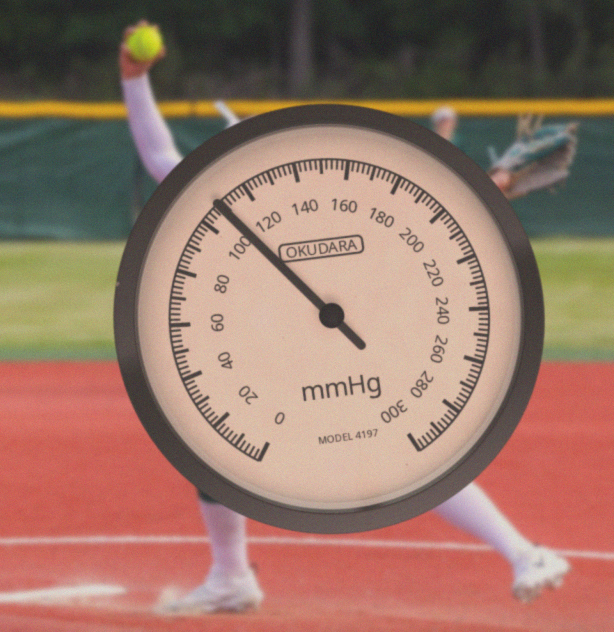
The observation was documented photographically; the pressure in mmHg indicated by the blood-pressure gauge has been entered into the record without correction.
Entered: 108 mmHg
